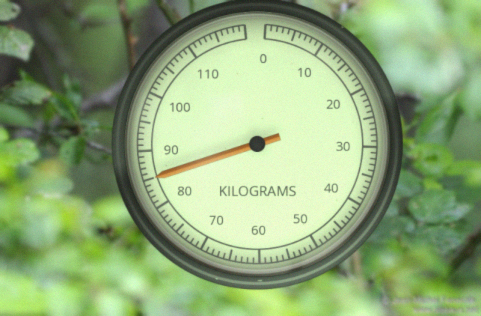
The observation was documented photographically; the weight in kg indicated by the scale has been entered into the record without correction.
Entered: 85 kg
